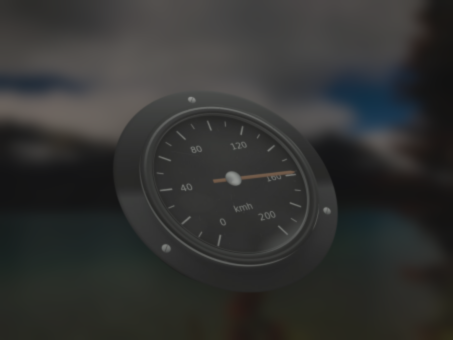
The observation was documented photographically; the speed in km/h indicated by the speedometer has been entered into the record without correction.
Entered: 160 km/h
